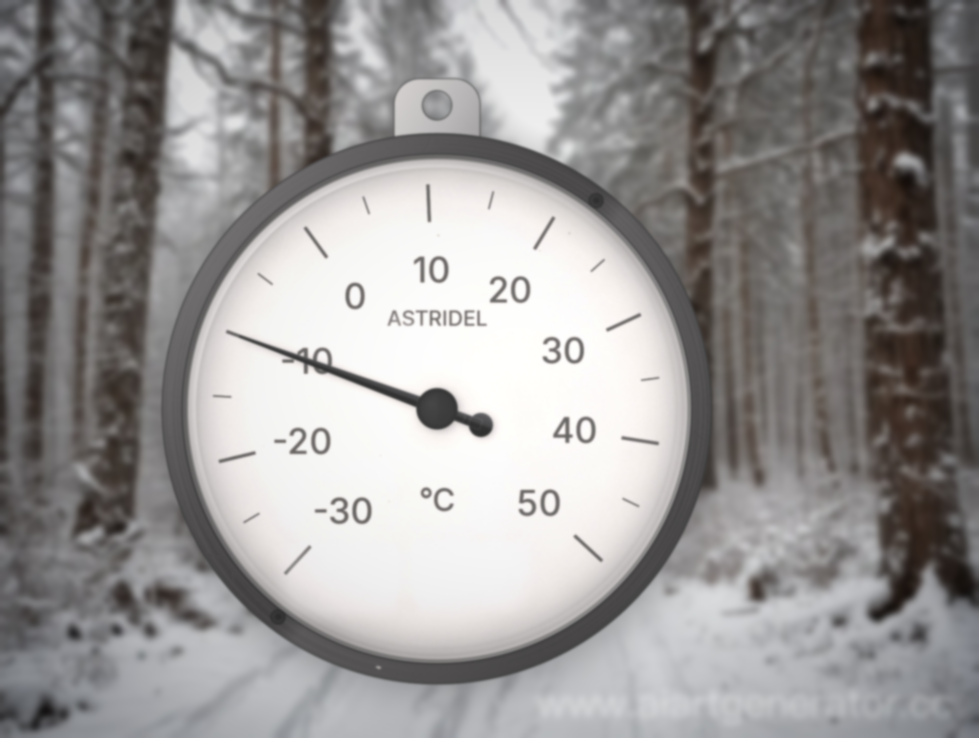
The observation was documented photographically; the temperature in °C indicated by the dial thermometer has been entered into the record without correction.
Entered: -10 °C
